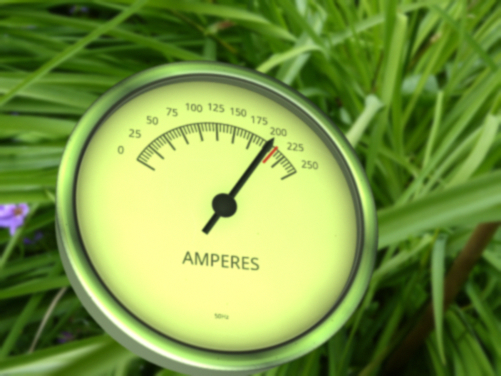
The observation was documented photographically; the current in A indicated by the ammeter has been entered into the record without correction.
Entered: 200 A
